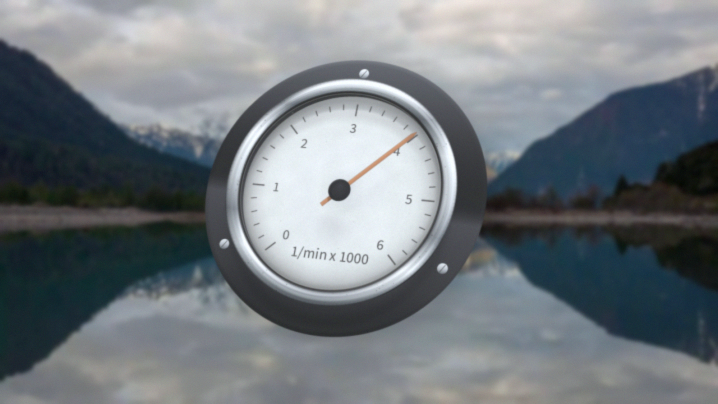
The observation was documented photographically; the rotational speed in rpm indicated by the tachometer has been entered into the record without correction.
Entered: 4000 rpm
